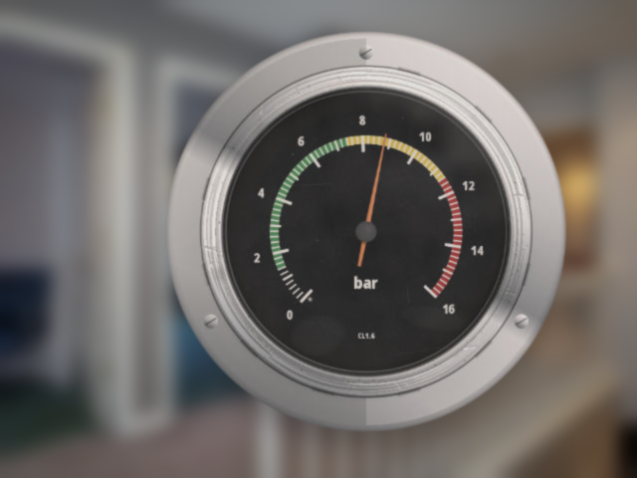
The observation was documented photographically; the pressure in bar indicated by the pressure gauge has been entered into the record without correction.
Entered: 8.8 bar
